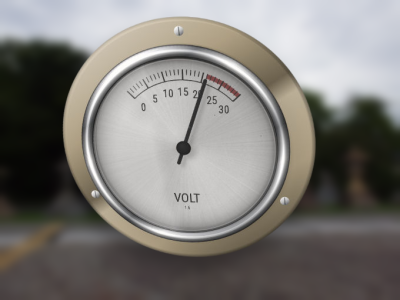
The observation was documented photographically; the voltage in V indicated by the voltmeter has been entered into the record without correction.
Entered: 21 V
